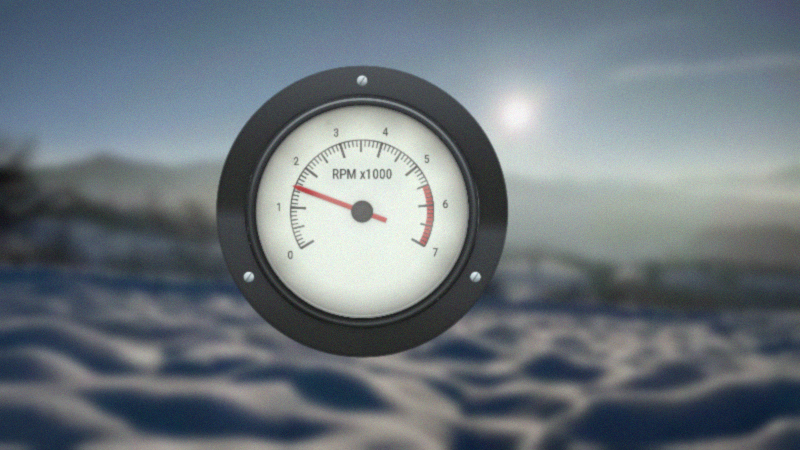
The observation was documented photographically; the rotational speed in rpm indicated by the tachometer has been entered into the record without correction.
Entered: 1500 rpm
